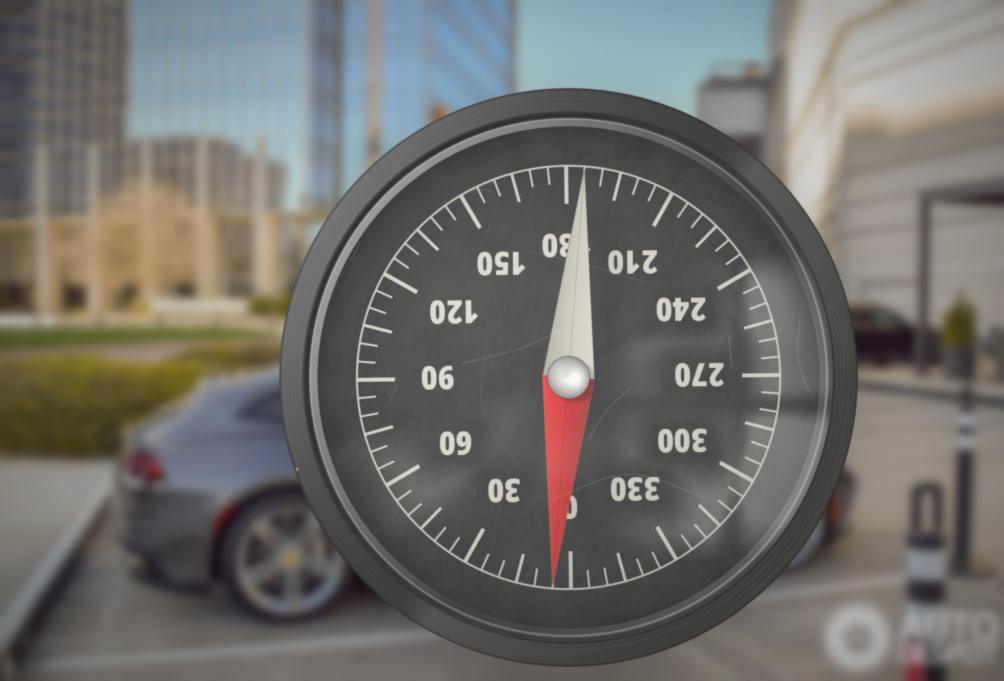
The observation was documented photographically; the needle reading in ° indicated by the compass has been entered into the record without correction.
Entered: 5 °
